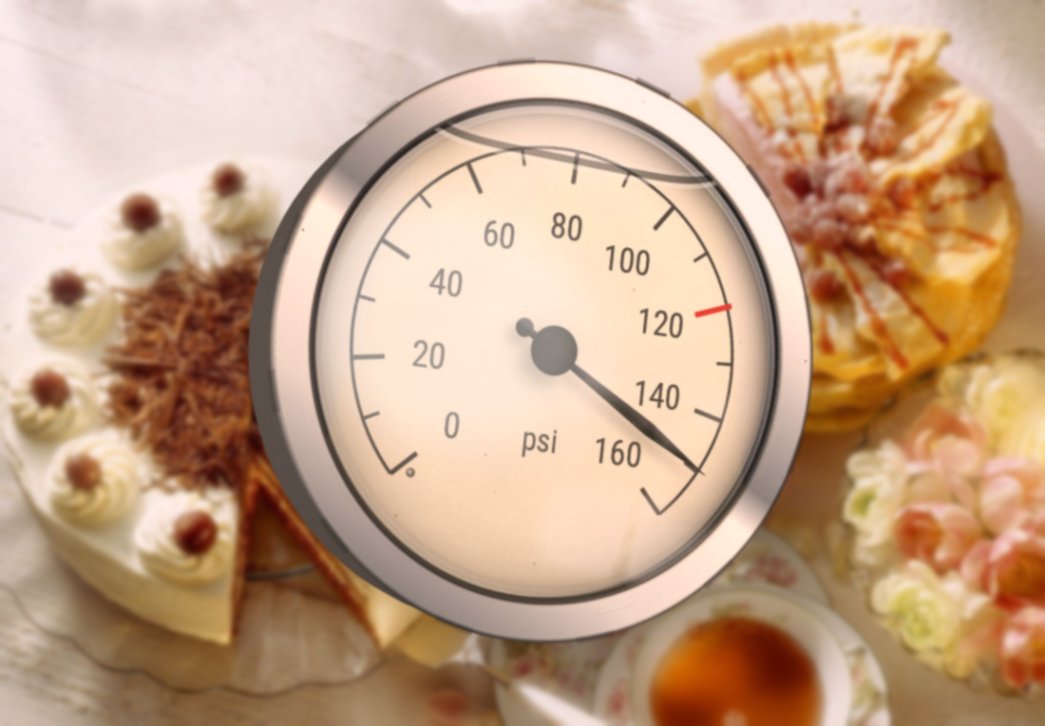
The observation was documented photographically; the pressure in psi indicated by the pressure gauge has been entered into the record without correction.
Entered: 150 psi
